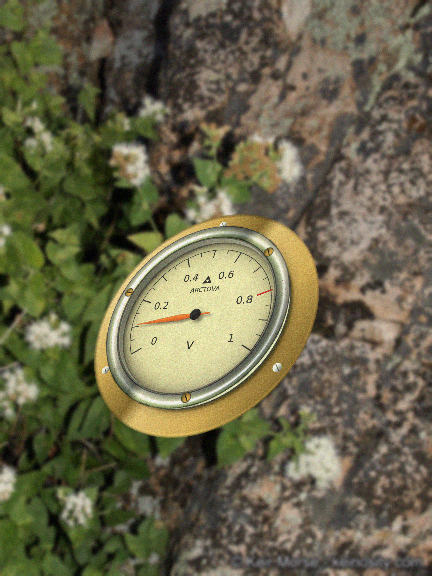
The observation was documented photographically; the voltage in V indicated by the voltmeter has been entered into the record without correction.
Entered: 0.1 V
